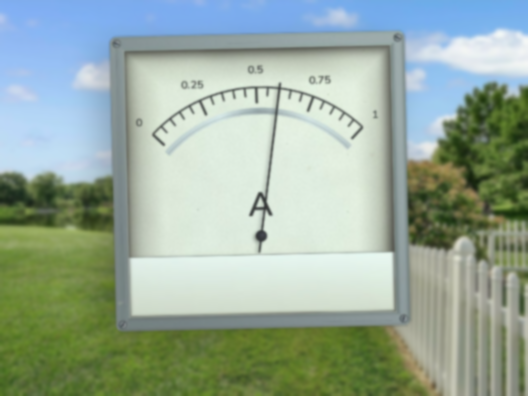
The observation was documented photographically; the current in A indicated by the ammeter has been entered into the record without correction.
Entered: 0.6 A
